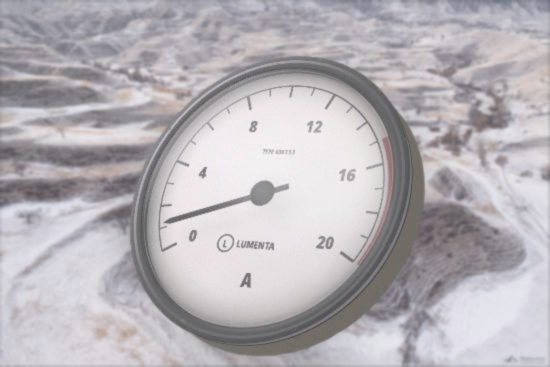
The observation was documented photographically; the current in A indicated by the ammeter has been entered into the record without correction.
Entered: 1 A
